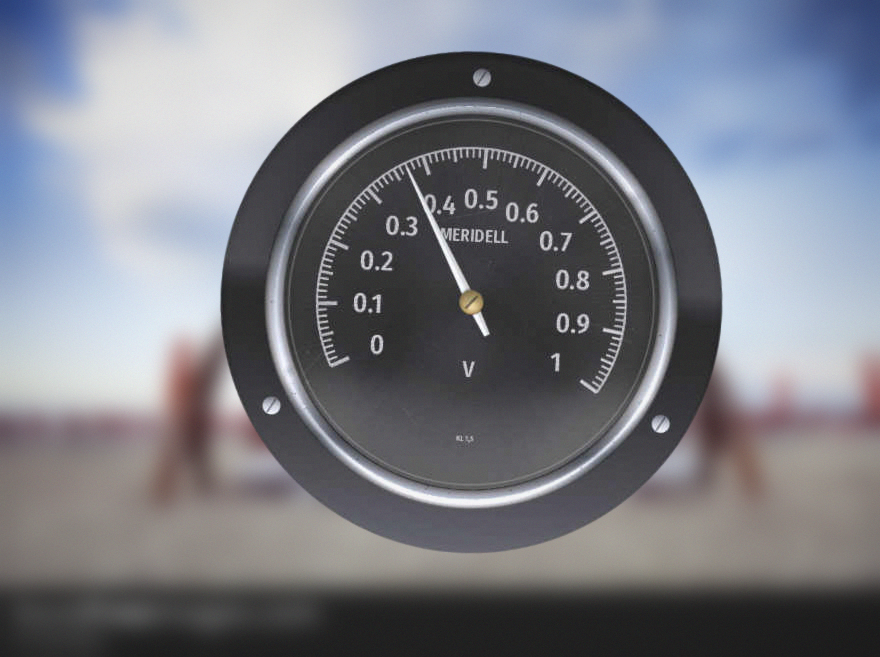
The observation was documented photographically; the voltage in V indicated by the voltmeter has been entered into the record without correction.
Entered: 0.37 V
